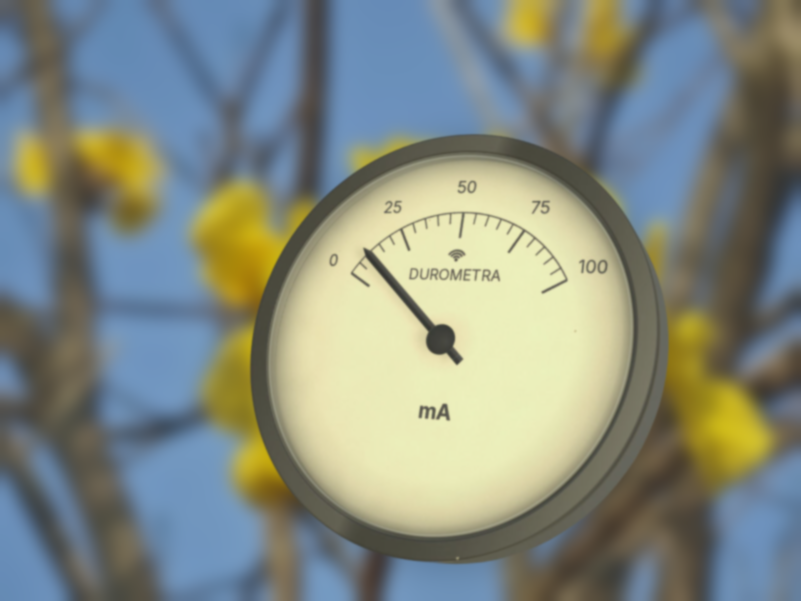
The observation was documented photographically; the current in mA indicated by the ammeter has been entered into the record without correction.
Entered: 10 mA
